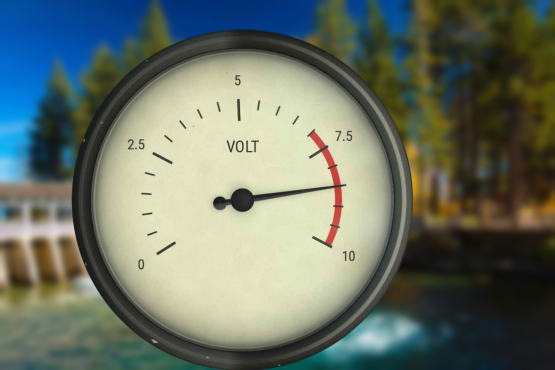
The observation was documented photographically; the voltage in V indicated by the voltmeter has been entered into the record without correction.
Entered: 8.5 V
